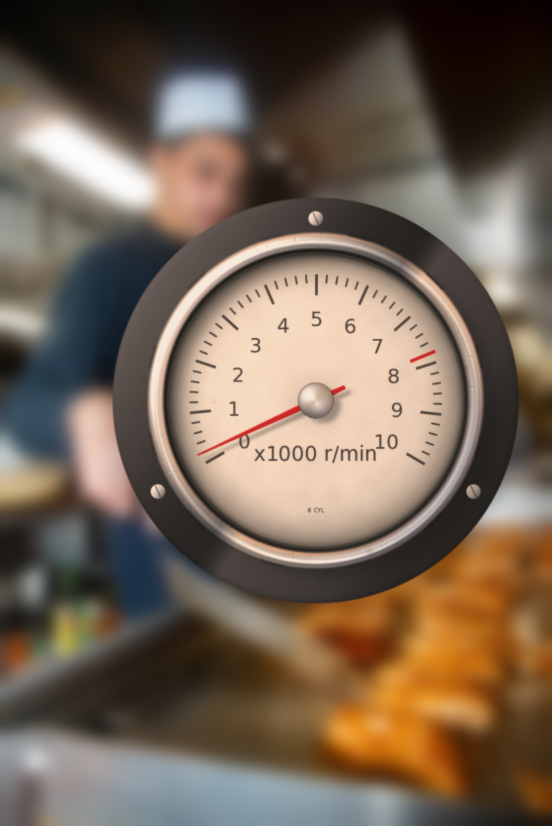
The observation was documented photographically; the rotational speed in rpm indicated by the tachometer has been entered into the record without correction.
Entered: 200 rpm
